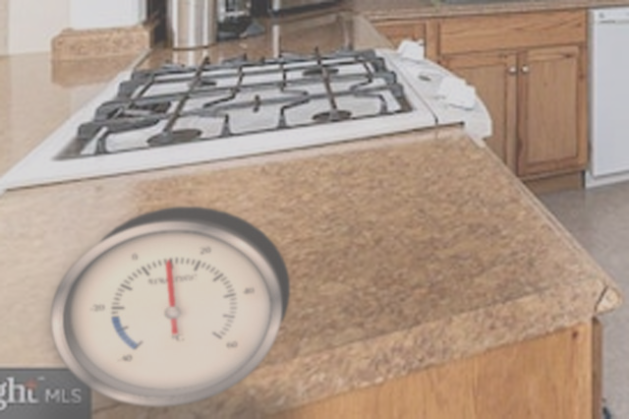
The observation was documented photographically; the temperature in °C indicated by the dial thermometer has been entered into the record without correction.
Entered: 10 °C
